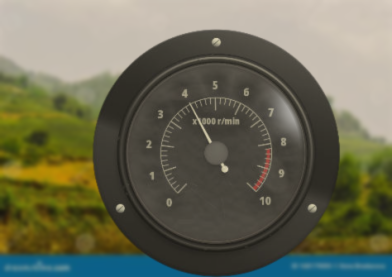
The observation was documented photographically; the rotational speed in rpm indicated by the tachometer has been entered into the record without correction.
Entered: 4000 rpm
